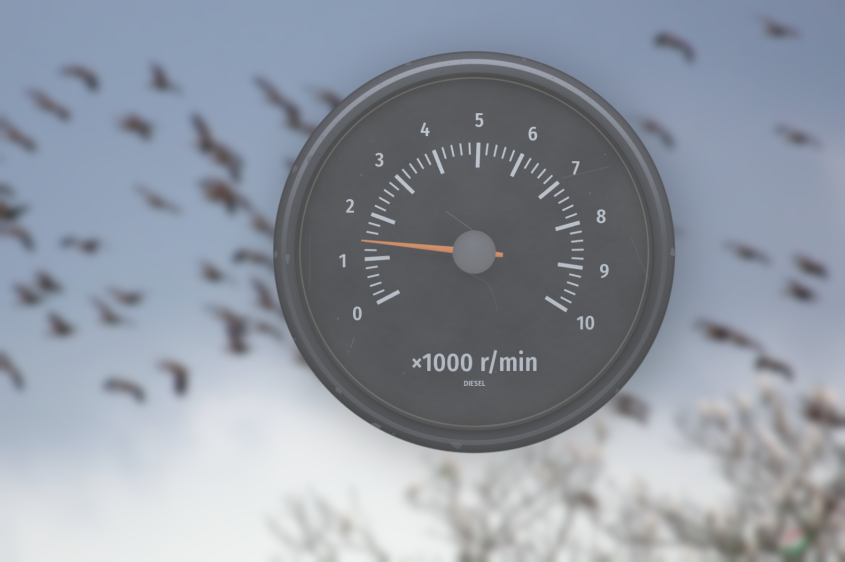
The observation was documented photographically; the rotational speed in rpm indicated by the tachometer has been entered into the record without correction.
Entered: 1400 rpm
